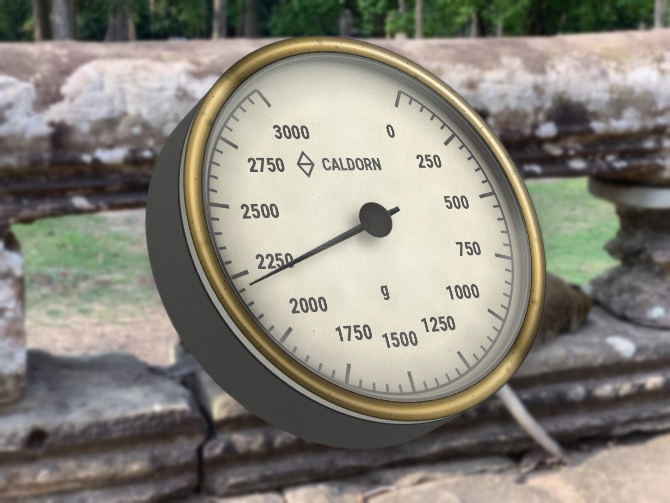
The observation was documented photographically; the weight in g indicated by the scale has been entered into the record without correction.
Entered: 2200 g
